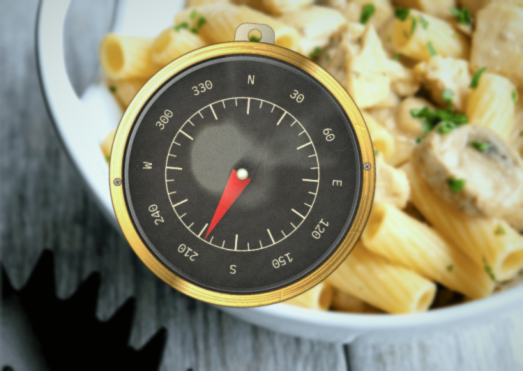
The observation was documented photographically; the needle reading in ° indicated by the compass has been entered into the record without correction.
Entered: 205 °
